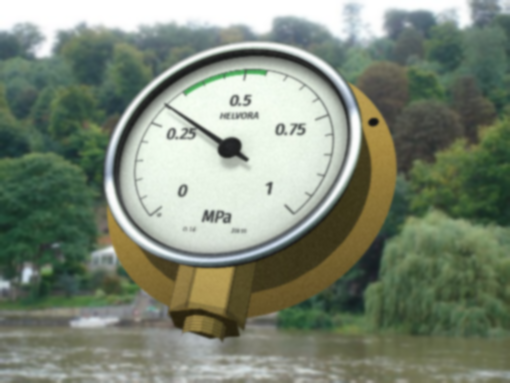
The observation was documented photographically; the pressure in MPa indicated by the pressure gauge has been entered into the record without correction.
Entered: 0.3 MPa
